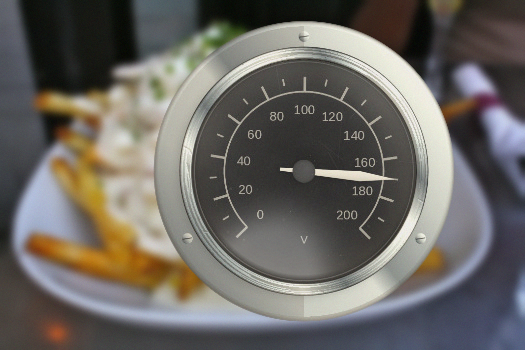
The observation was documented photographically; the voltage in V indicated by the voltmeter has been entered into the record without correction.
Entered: 170 V
